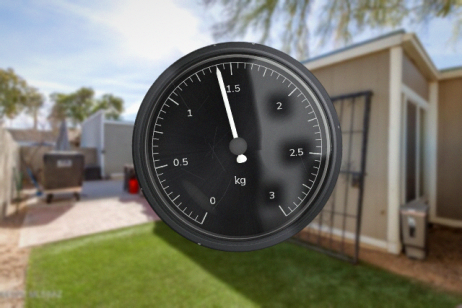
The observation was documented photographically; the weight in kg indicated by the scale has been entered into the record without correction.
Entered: 1.4 kg
